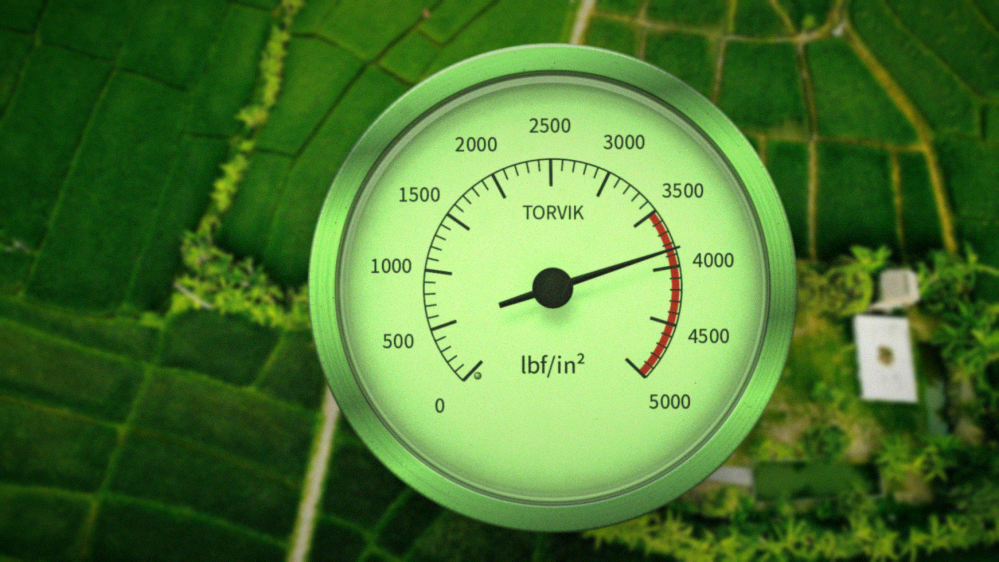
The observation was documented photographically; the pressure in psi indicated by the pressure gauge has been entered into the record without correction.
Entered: 3850 psi
